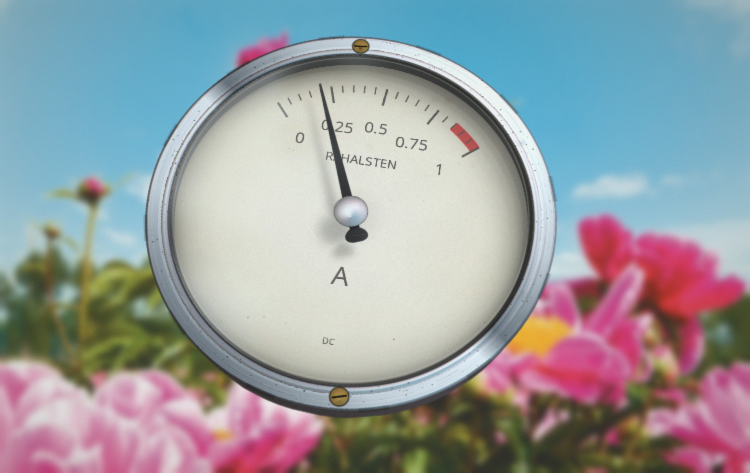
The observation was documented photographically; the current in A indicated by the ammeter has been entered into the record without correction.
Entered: 0.2 A
